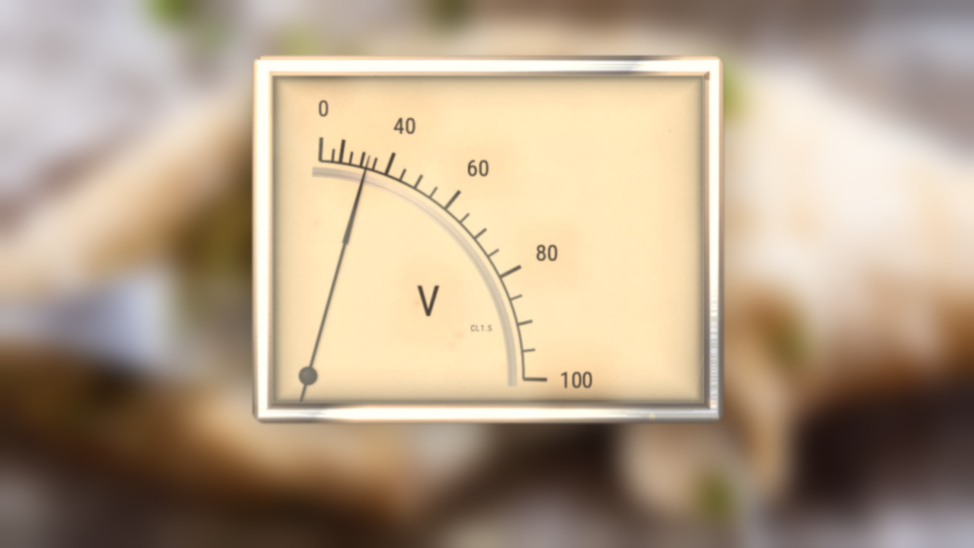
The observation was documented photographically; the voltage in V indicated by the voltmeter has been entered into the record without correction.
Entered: 32.5 V
